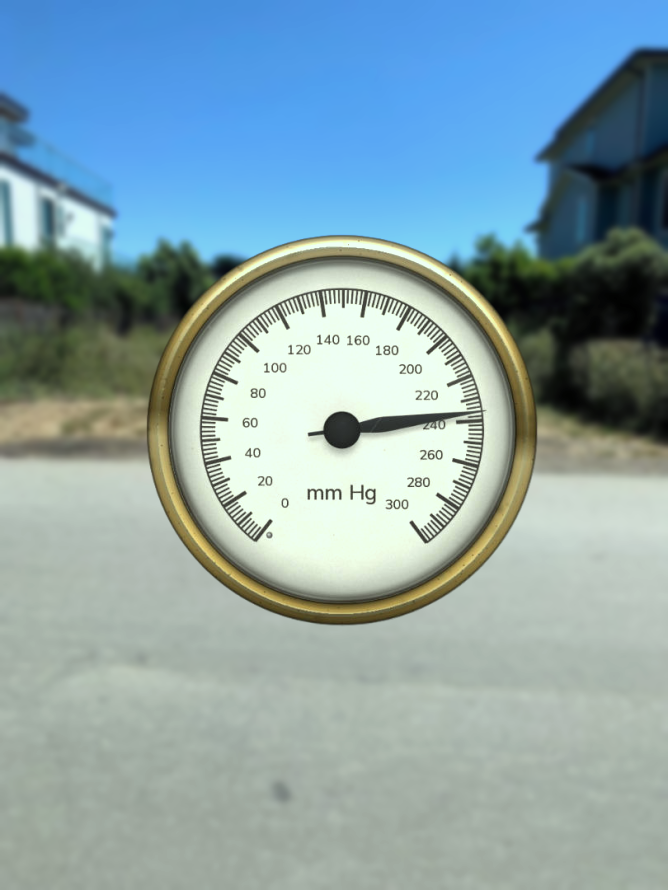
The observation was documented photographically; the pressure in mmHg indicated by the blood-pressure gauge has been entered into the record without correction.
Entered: 236 mmHg
